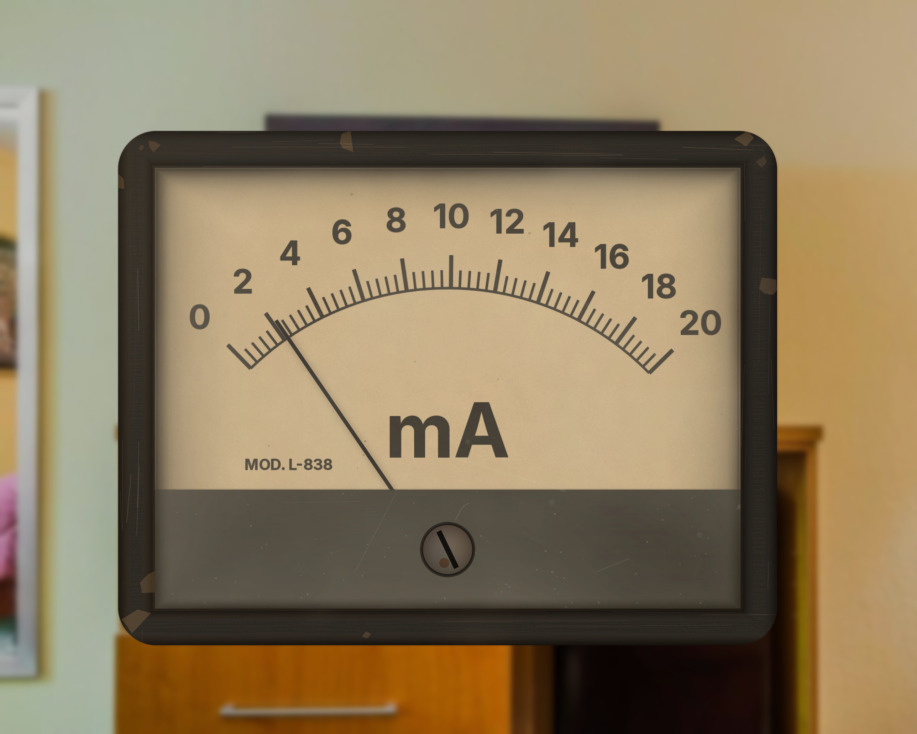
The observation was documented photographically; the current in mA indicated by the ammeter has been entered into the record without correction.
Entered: 2.2 mA
